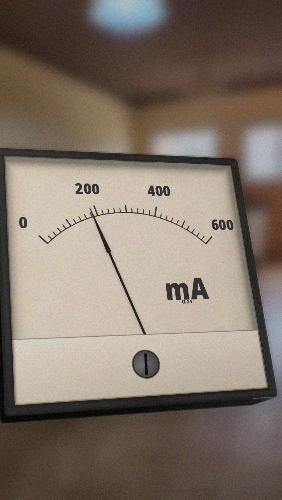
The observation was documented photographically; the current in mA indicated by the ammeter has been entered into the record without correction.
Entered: 180 mA
